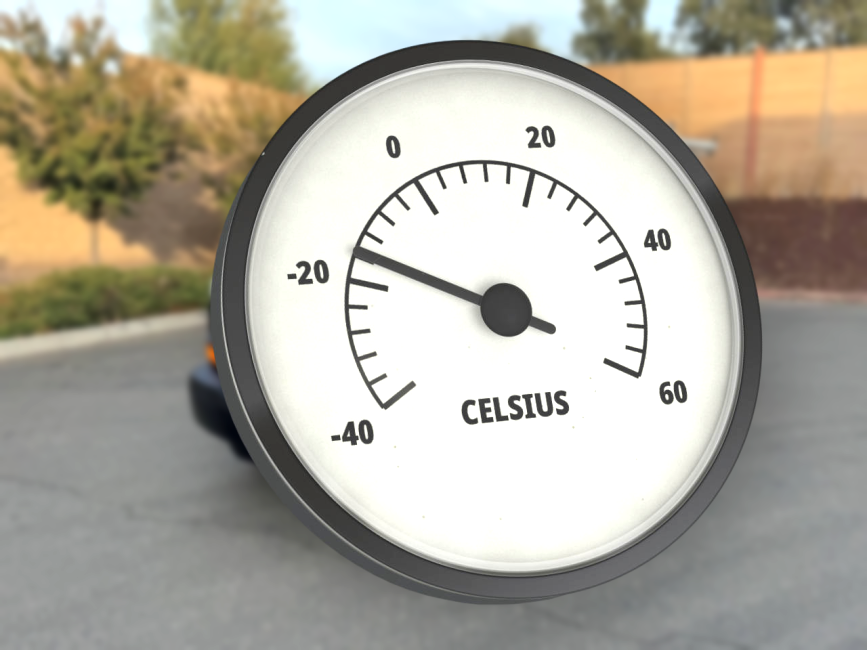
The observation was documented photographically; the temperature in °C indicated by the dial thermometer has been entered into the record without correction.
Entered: -16 °C
